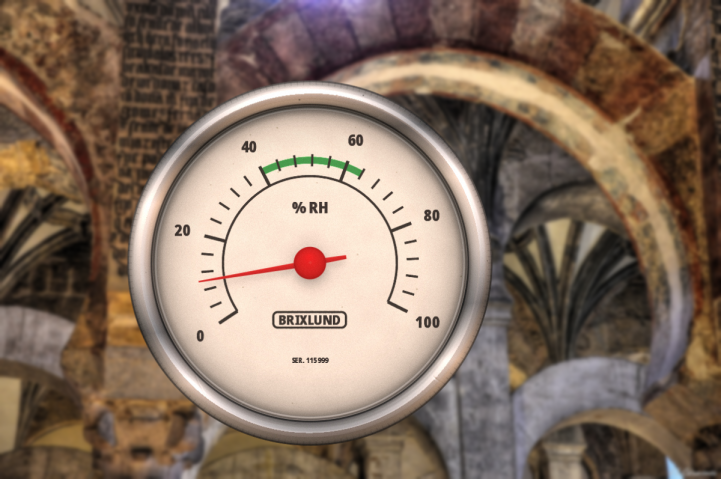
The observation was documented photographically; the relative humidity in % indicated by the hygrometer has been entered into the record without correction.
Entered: 10 %
